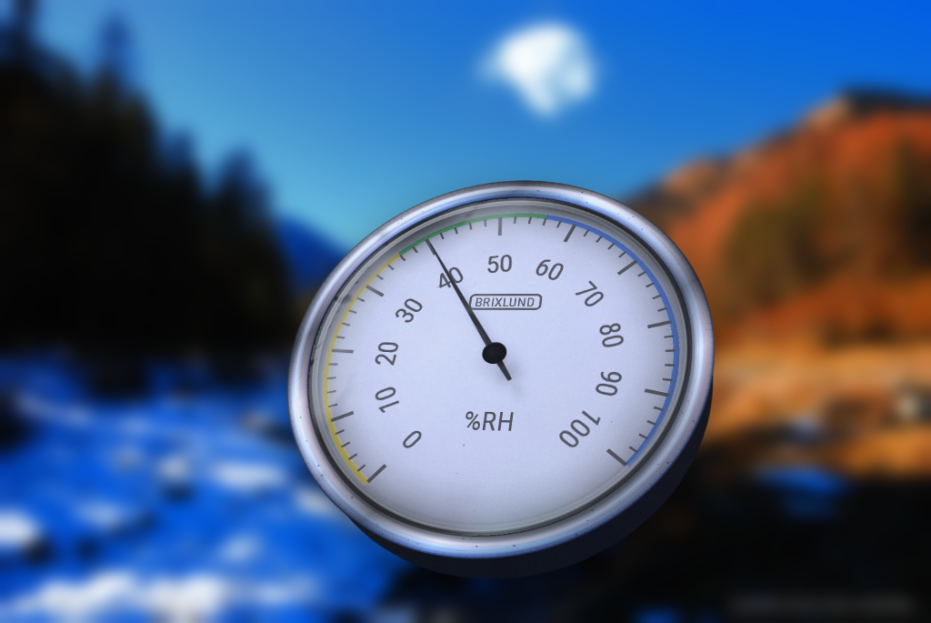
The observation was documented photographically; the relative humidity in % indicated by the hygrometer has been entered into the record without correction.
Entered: 40 %
